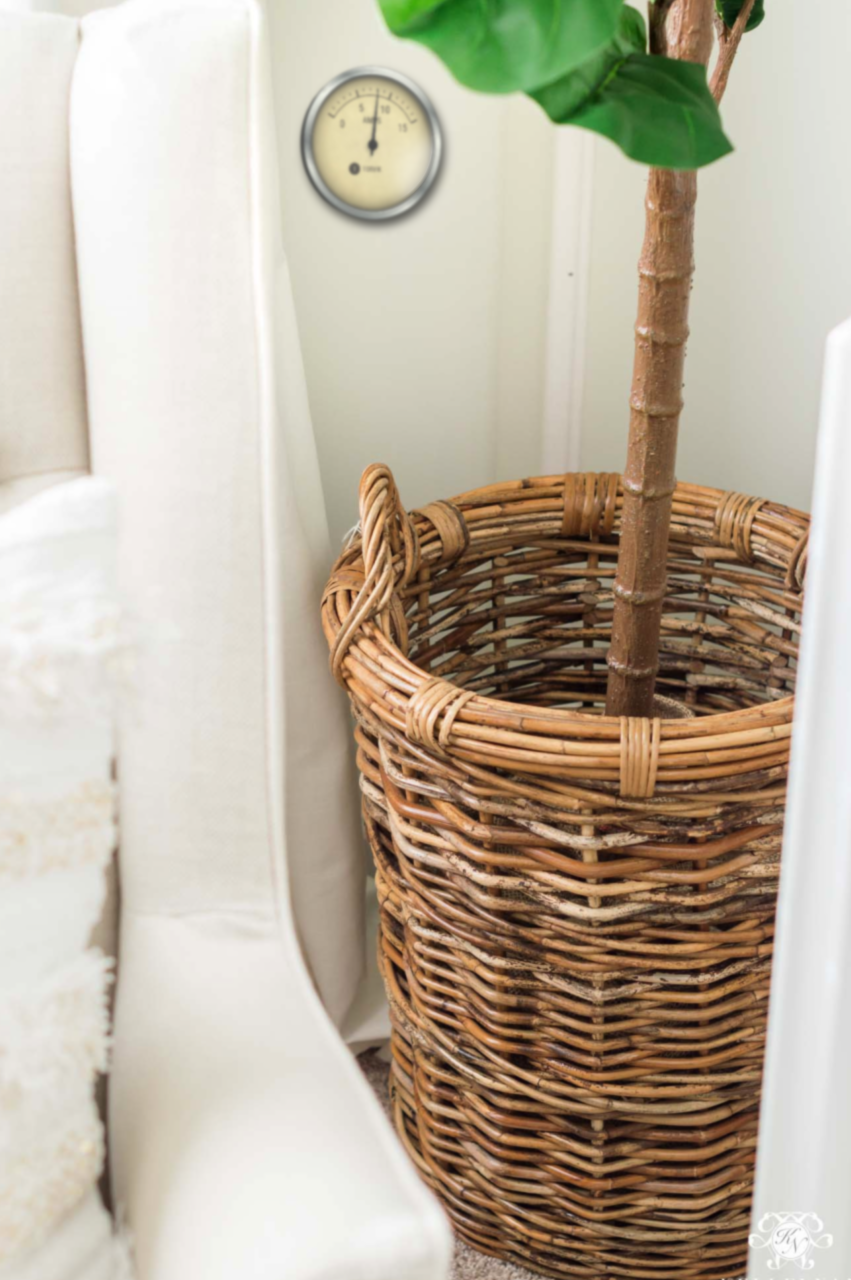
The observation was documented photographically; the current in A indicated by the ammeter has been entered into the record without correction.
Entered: 8 A
